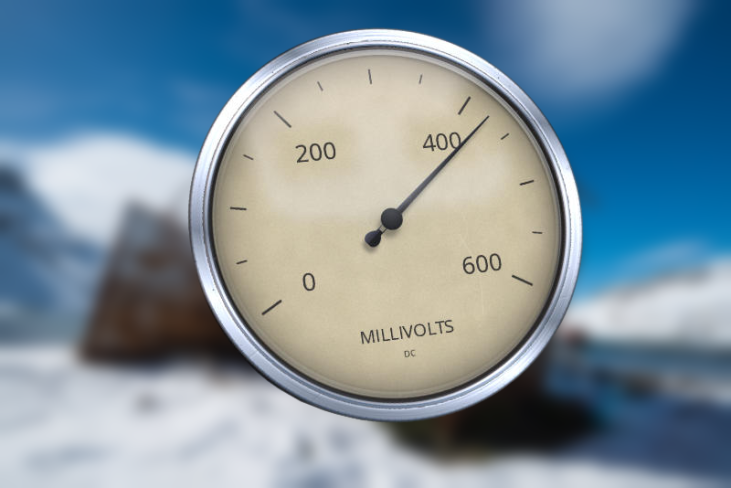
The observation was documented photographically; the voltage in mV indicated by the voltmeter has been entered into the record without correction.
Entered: 425 mV
